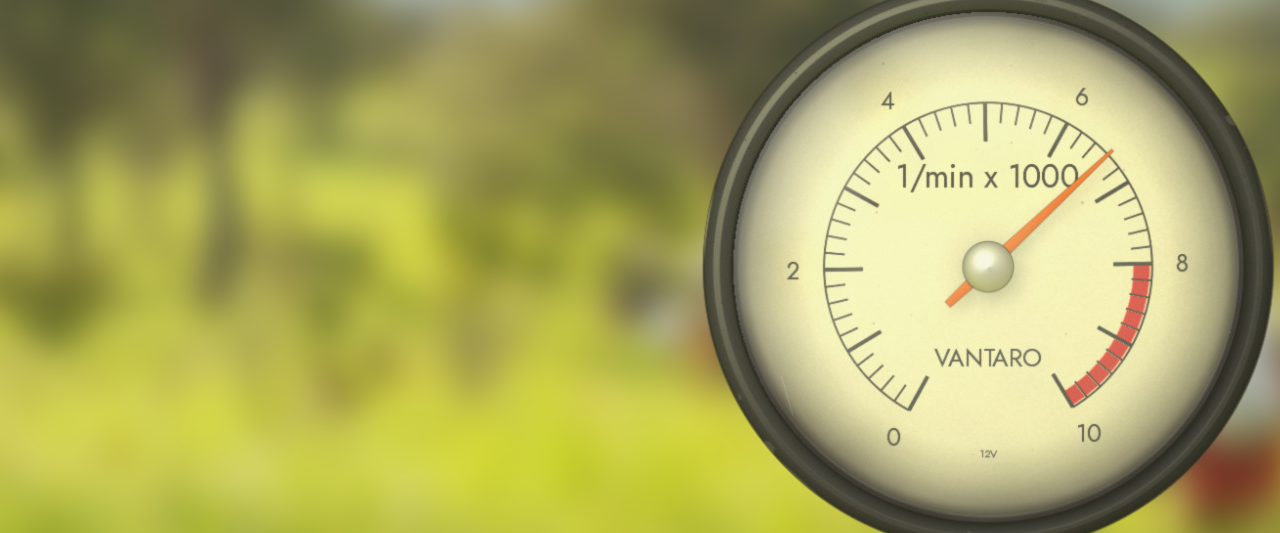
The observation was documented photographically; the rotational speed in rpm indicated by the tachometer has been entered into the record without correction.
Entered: 6600 rpm
